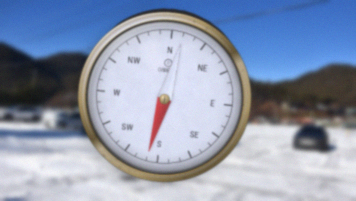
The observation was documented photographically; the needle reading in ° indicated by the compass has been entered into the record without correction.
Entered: 190 °
